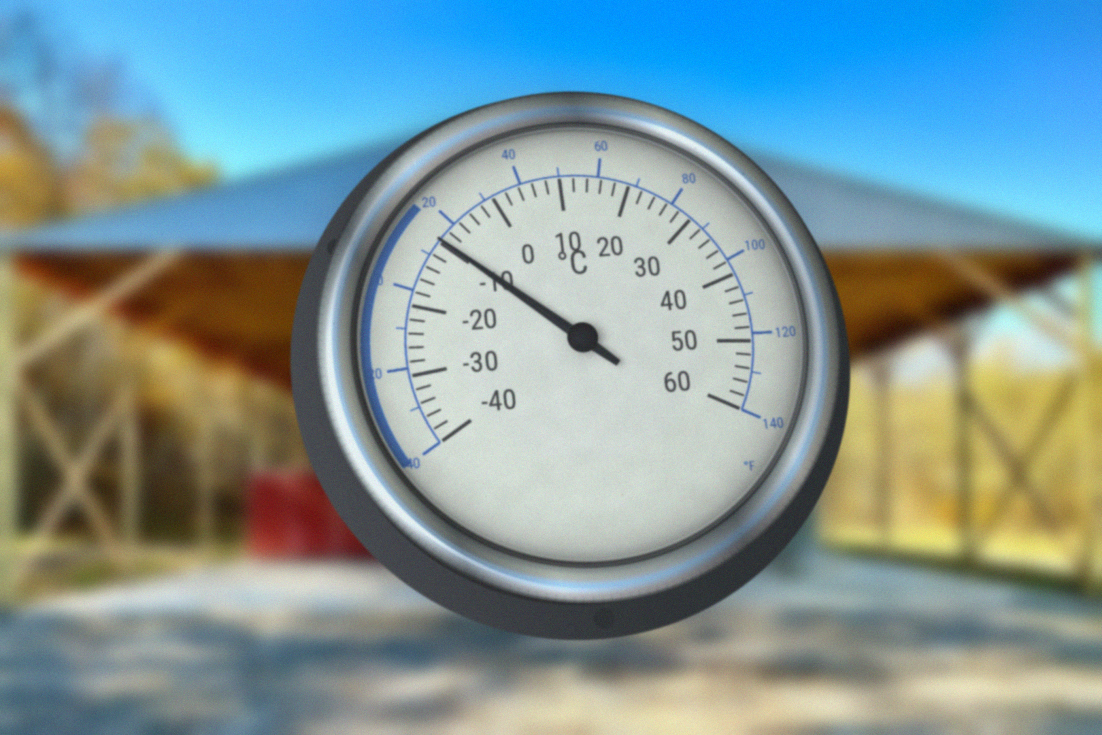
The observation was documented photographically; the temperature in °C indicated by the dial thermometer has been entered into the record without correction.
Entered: -10 °C
